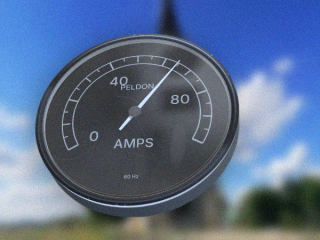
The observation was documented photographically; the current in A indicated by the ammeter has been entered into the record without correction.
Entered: 65 A
